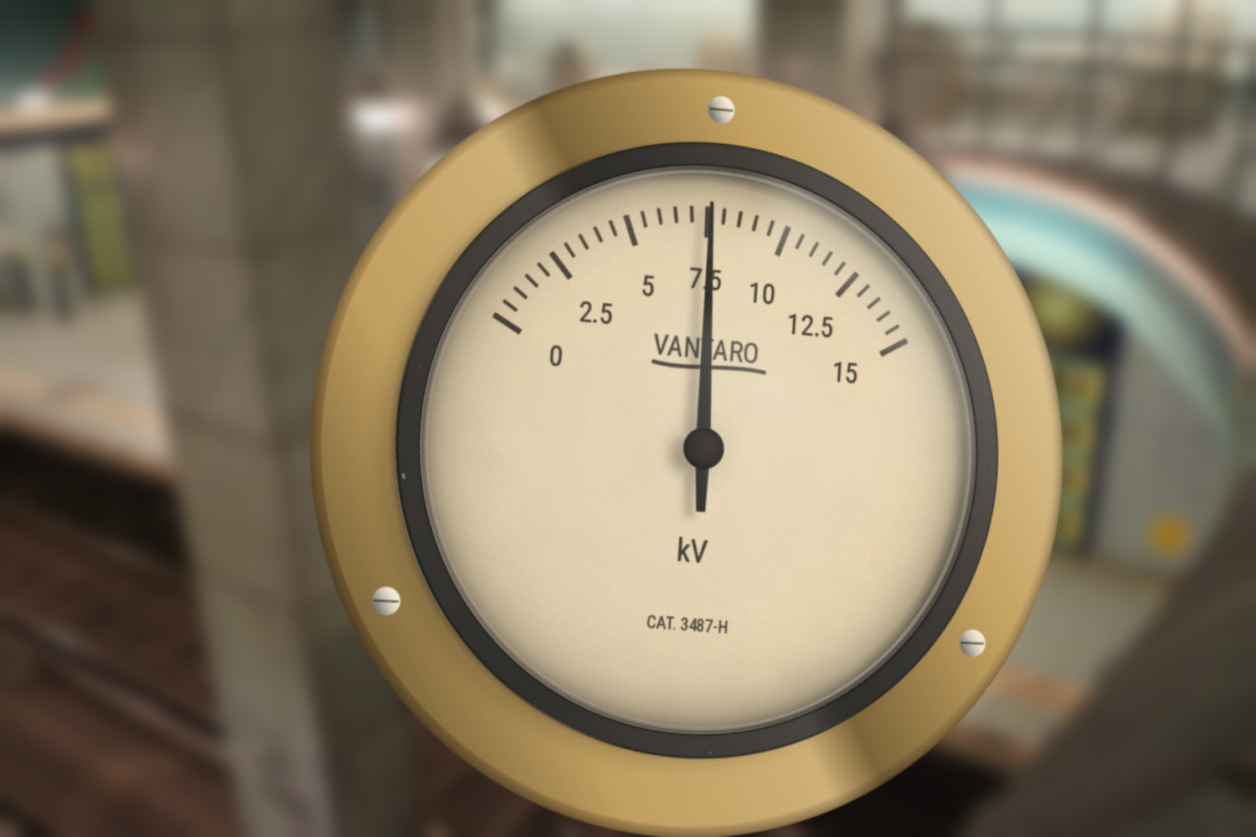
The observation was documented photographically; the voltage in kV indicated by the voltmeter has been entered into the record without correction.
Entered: 7.5 kV
